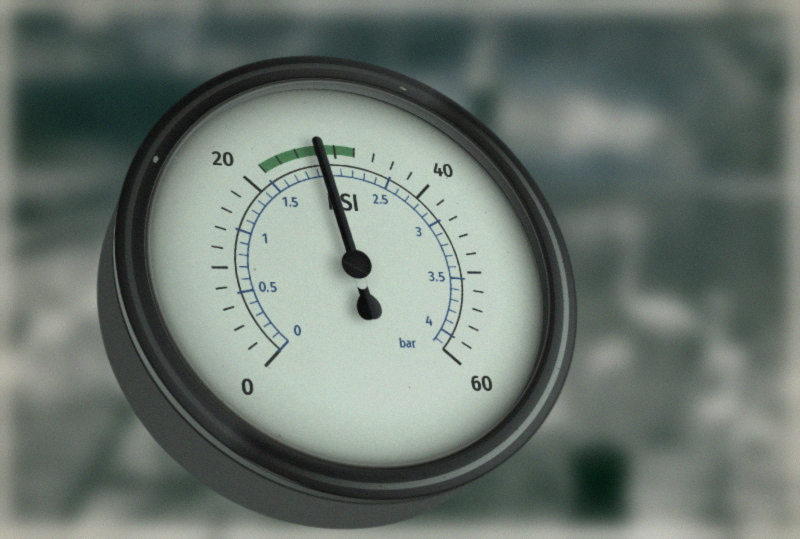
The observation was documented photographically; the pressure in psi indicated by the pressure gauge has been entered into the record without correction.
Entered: 28 psi
